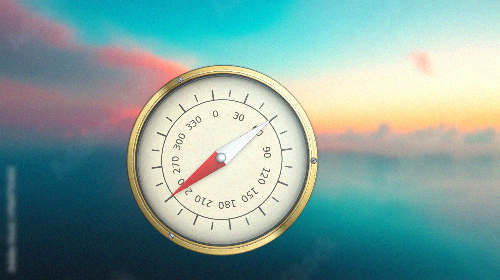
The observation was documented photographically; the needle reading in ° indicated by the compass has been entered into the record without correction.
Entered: 240 °
